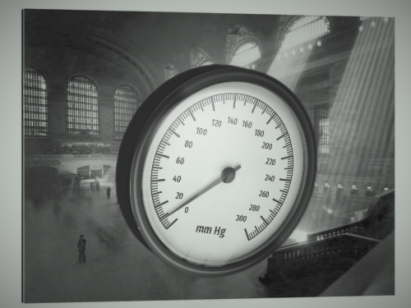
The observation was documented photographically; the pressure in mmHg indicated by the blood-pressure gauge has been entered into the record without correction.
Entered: 10 mmHg
